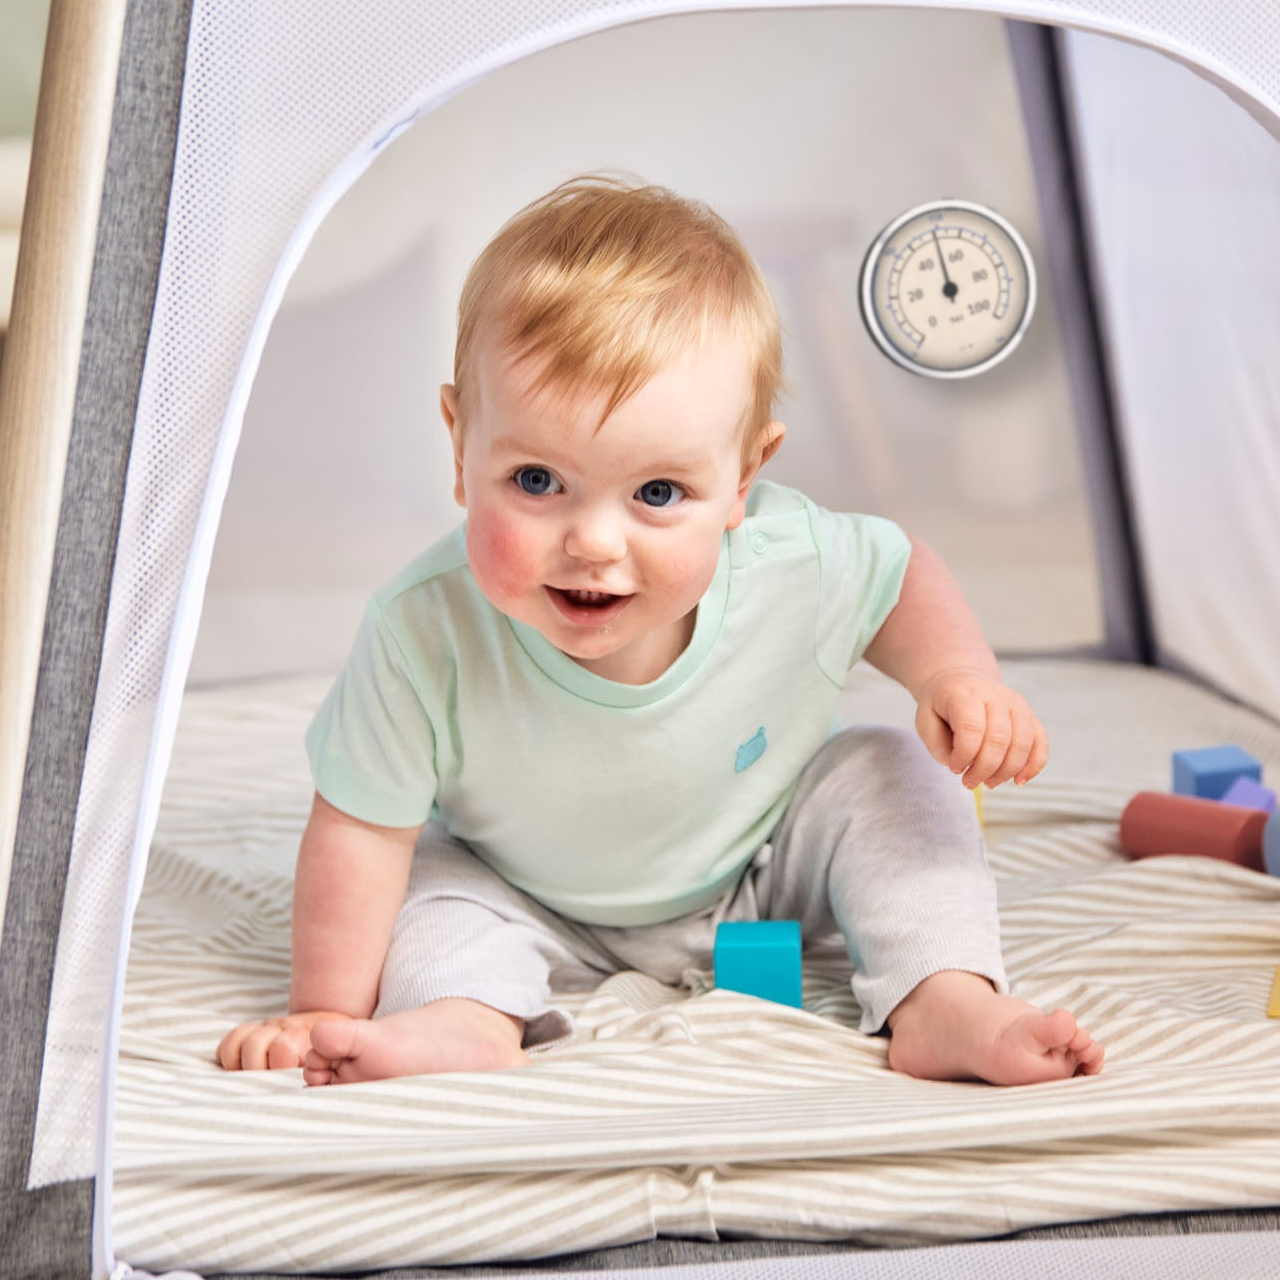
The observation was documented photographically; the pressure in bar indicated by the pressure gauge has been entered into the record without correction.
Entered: 50 bar
